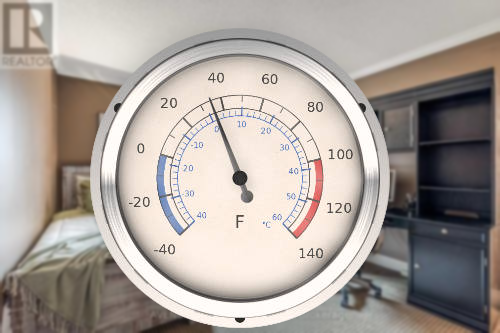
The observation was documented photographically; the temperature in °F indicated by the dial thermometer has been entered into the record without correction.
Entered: 35 °F
